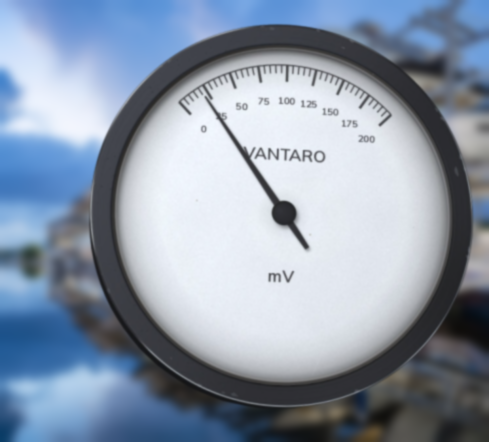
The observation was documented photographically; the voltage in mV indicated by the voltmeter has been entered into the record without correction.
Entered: 20 mV
